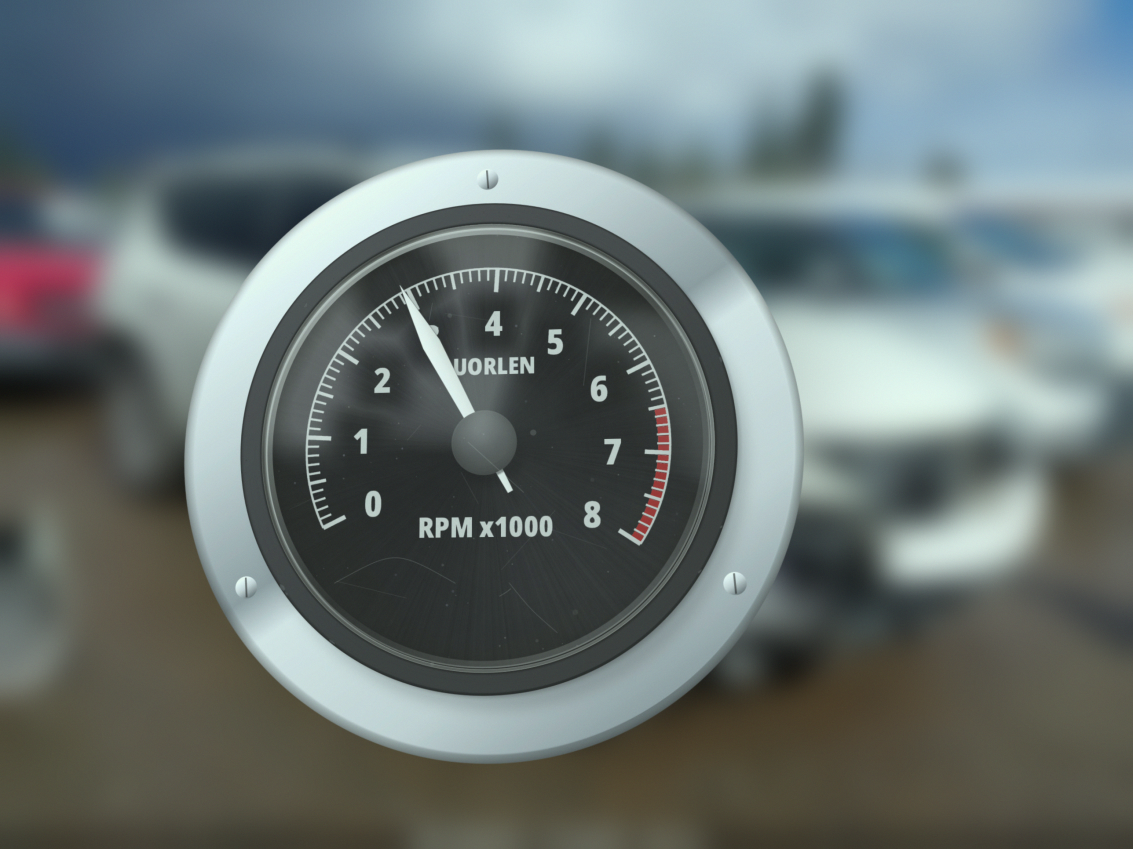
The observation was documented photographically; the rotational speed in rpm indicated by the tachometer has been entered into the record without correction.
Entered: 2950 rpm
